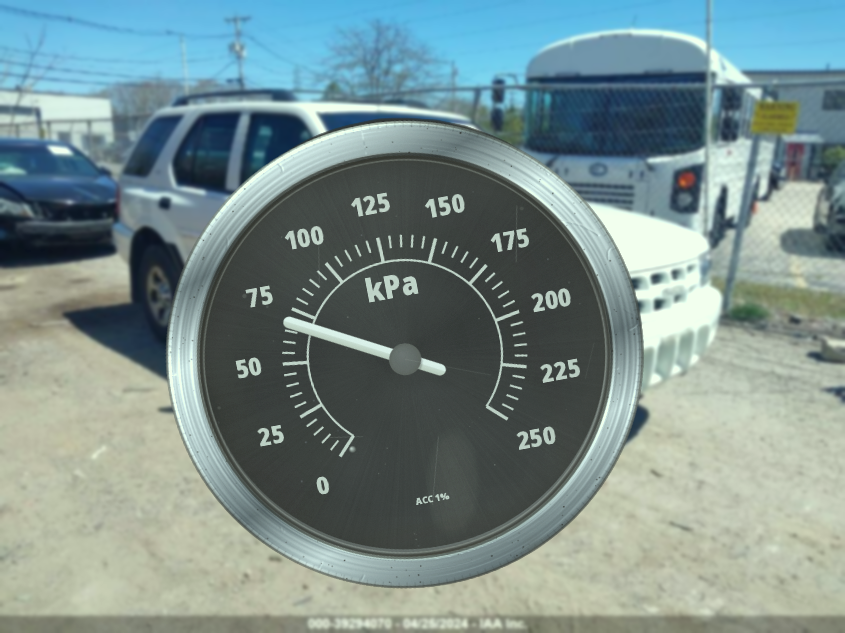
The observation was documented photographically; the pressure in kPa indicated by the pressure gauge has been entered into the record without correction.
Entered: 70 kPa
